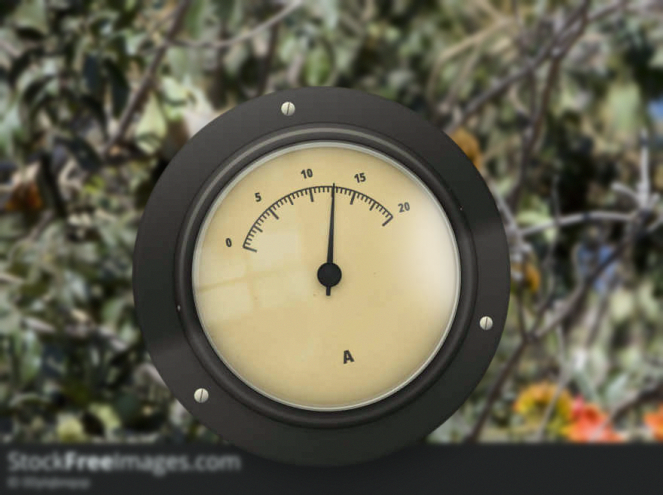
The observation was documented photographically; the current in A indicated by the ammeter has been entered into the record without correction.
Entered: 12.5 A
